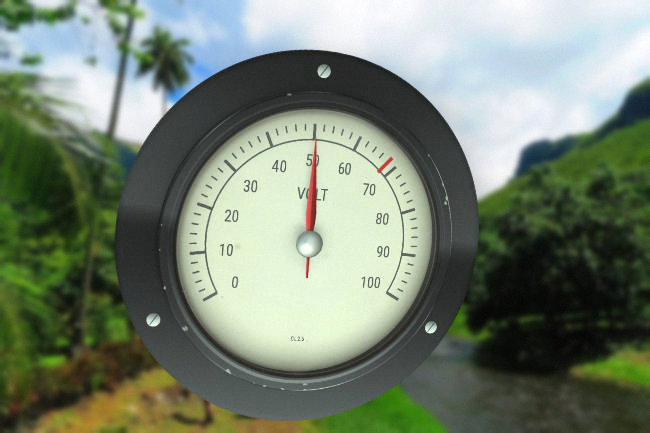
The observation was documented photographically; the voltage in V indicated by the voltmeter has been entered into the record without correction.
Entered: 50 V
